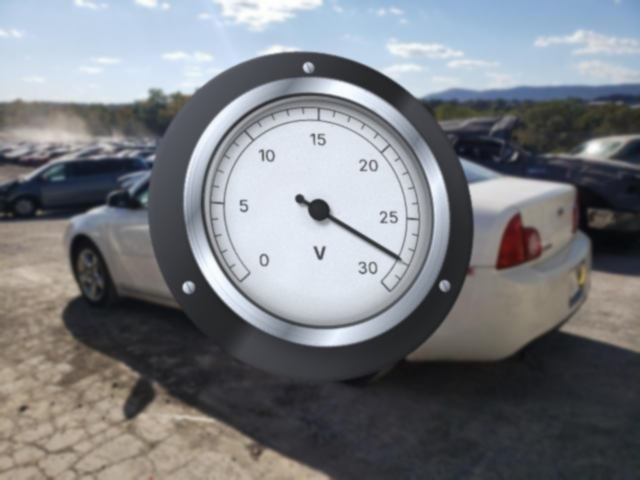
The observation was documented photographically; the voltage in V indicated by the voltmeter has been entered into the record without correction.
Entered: 28 V
